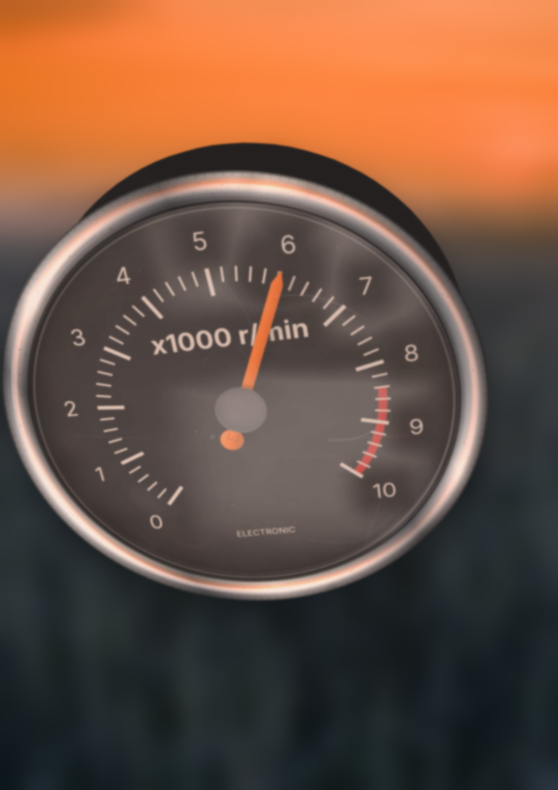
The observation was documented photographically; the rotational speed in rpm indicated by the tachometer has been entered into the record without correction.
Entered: 6000 rpm
